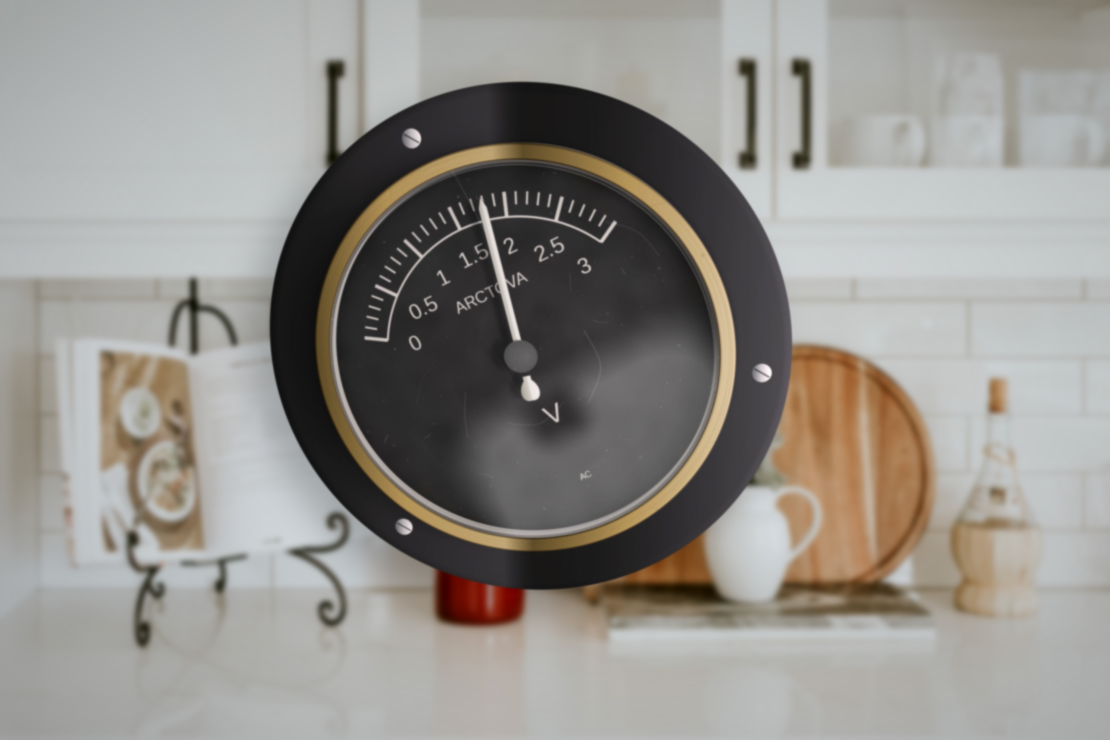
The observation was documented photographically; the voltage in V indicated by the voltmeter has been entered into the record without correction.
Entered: 1.8 V
